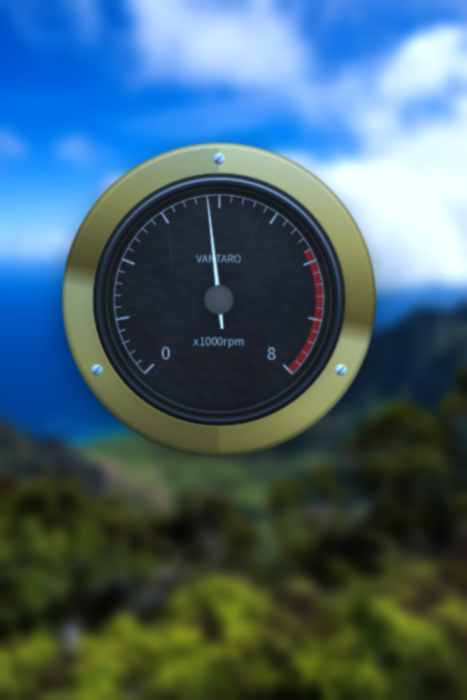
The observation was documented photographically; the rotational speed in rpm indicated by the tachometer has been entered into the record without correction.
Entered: 3800 rpm
